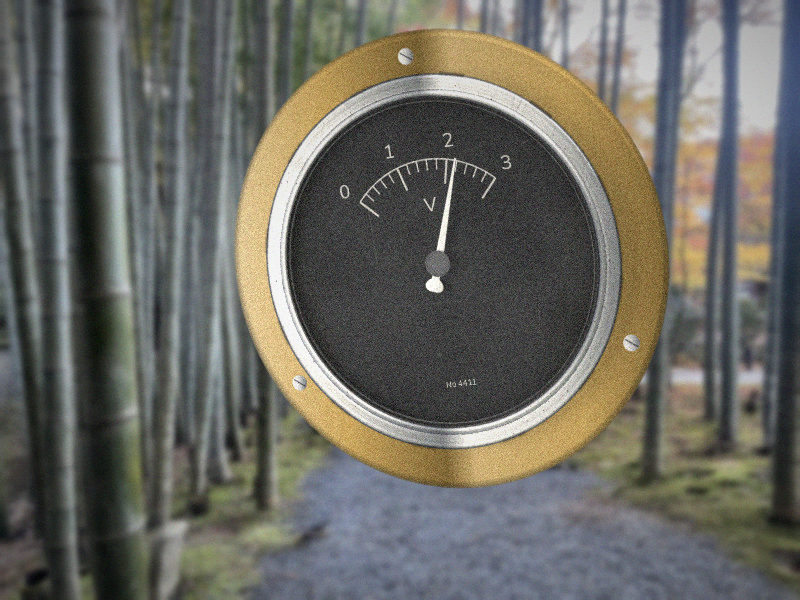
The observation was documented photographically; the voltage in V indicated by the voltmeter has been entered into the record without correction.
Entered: 2.2 V
